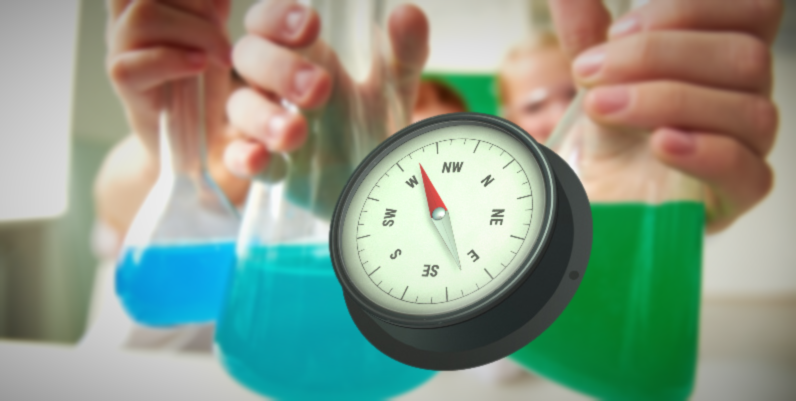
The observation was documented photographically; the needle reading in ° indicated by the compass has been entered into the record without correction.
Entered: 285 °
